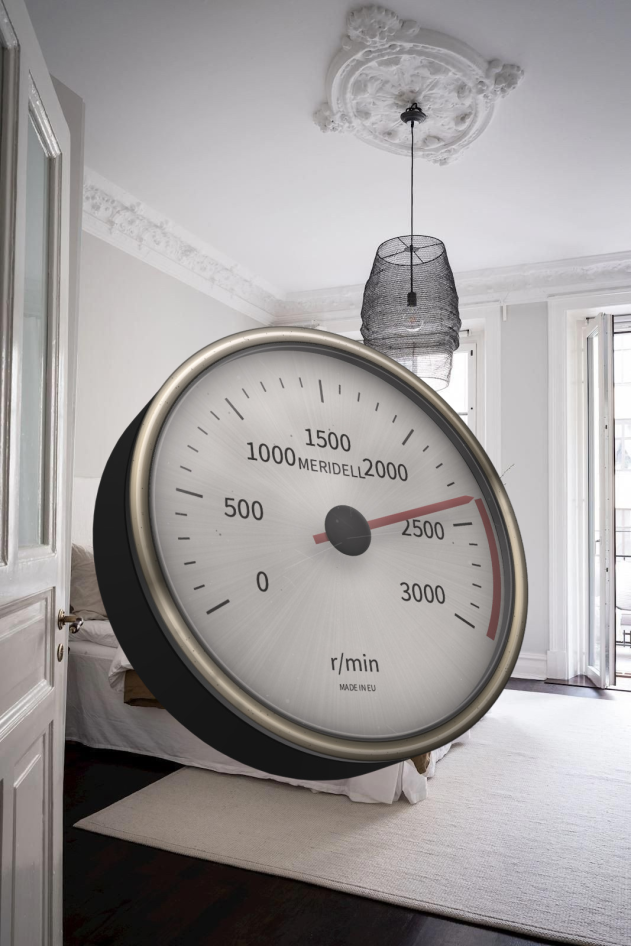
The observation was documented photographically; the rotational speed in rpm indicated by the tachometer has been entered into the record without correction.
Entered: 2400 rpm
